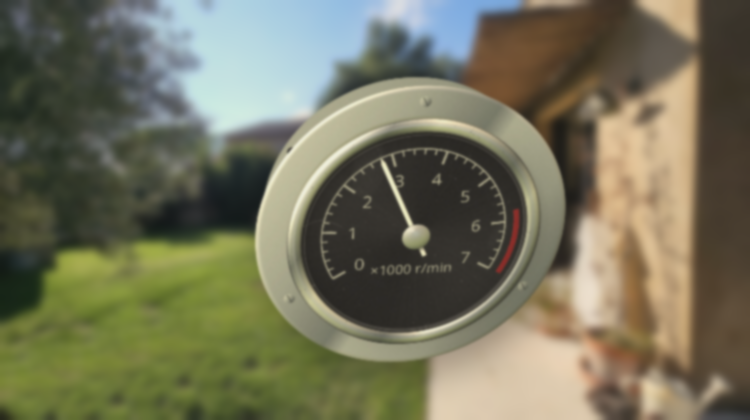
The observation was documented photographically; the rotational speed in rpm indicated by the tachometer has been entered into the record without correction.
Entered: 2800 rpm
